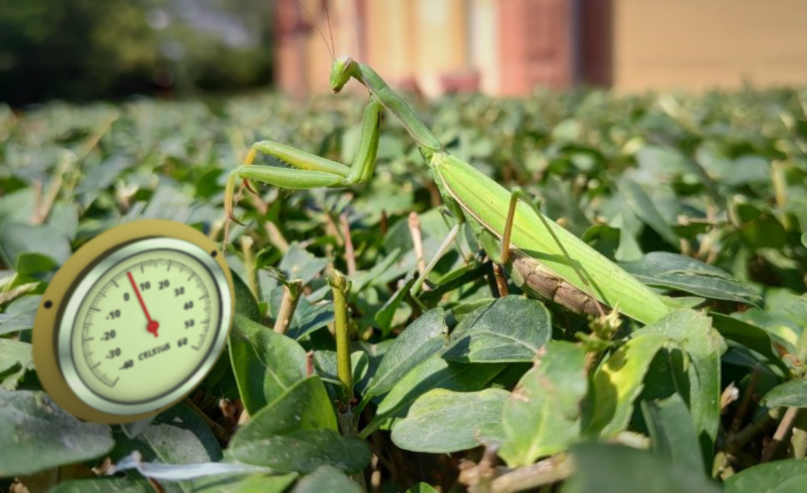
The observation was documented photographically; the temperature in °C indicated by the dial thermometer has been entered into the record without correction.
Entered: 5 °C
